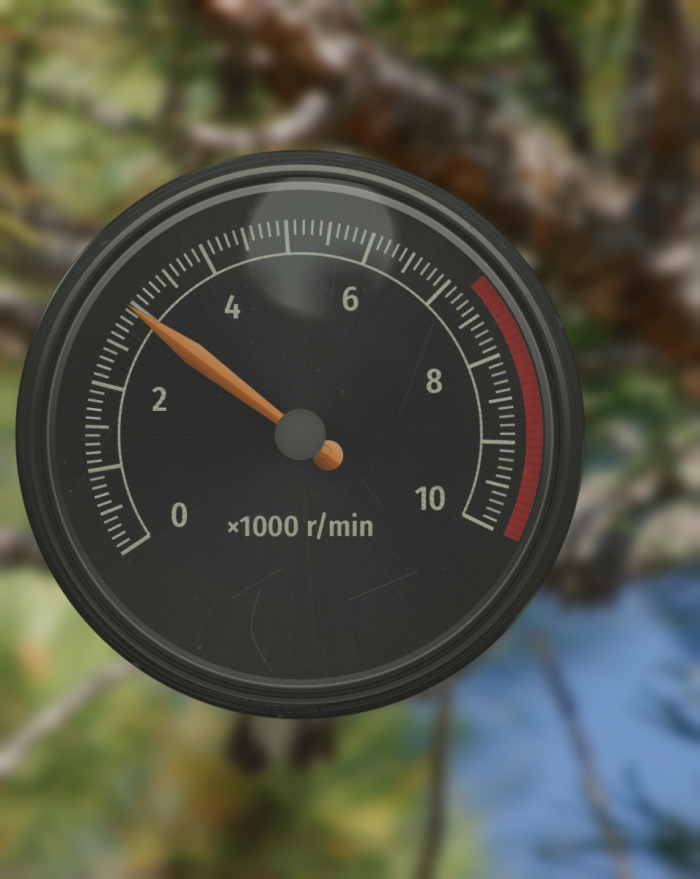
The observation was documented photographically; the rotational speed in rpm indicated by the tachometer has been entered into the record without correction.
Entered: 2950 rpm
